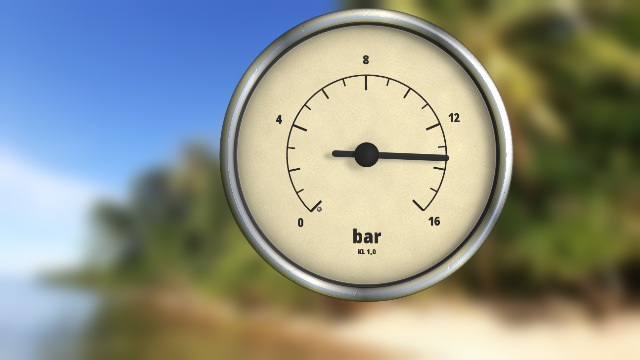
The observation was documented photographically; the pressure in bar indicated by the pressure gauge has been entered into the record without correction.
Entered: 13.5 bar
